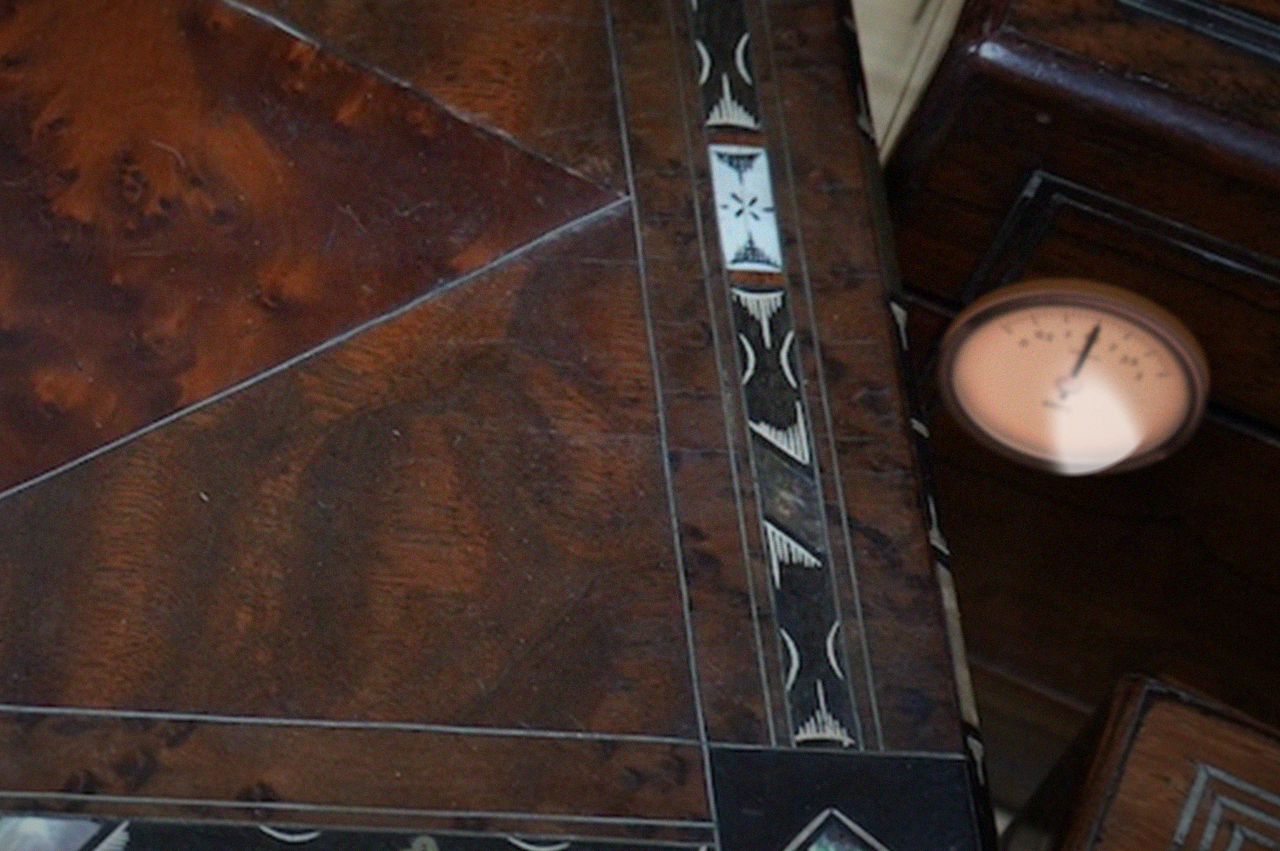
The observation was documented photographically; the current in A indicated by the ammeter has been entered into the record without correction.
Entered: 1.5 A
